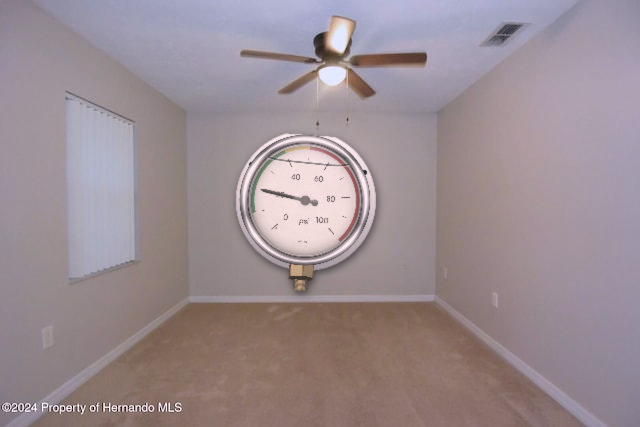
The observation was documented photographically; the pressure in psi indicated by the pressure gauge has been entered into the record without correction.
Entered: 20 psi
